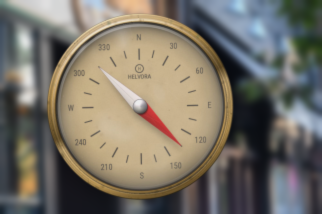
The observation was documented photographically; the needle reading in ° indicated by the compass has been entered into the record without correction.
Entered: 135 °
